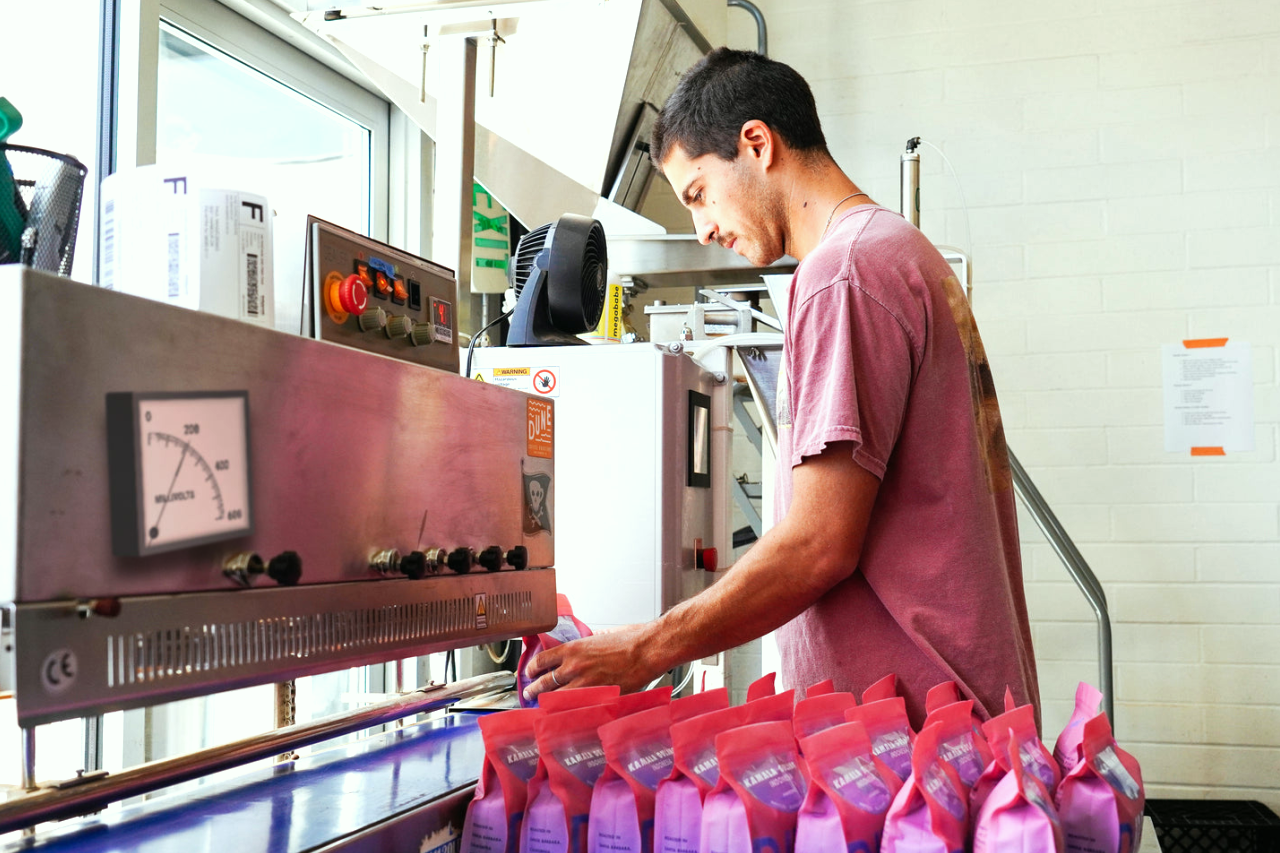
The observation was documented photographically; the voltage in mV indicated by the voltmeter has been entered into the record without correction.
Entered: 200 mV
